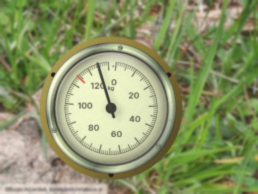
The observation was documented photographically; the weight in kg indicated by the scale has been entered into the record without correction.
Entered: 125 kg
